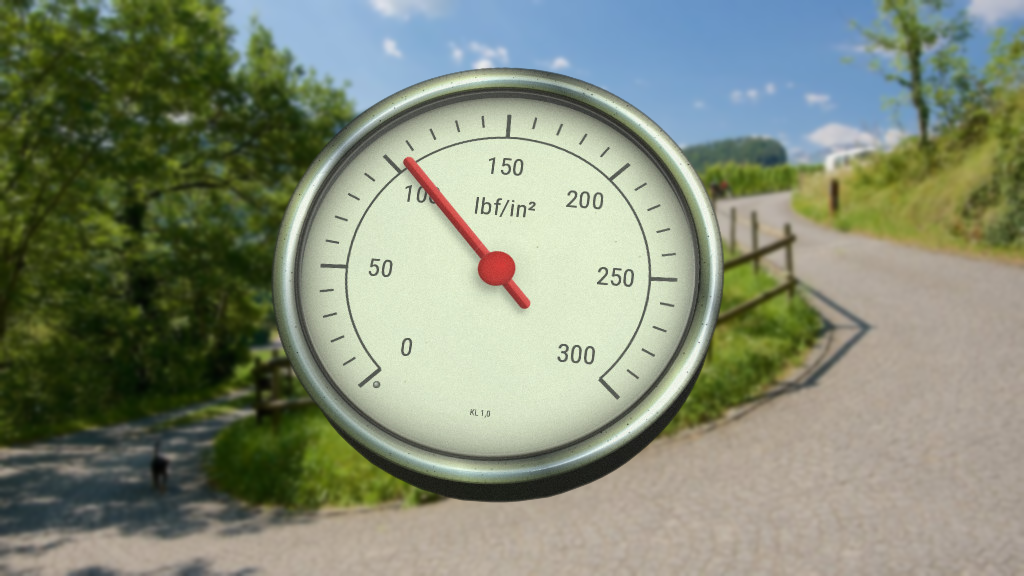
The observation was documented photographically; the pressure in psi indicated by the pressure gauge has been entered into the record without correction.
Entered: 105 psi
